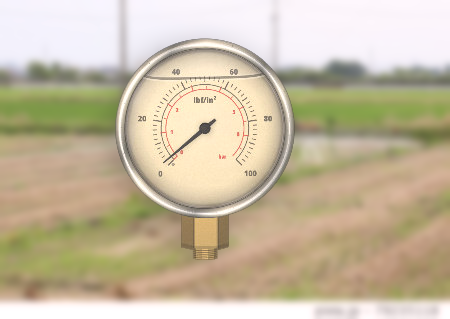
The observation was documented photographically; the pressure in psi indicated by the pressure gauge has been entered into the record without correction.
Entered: 2 psi
